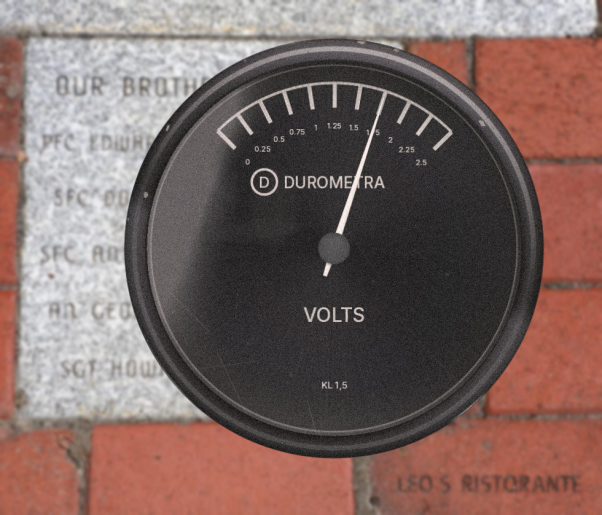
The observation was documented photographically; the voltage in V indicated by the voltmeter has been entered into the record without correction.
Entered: 1.75 V
